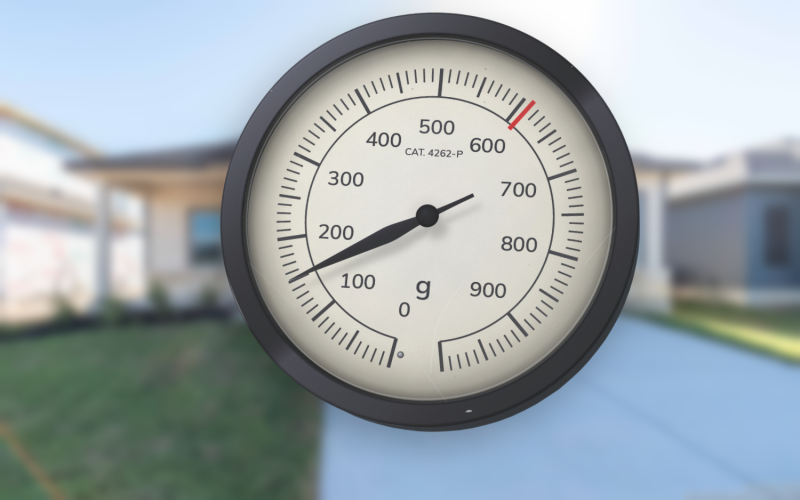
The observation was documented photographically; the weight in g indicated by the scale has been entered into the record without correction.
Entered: 150 g
